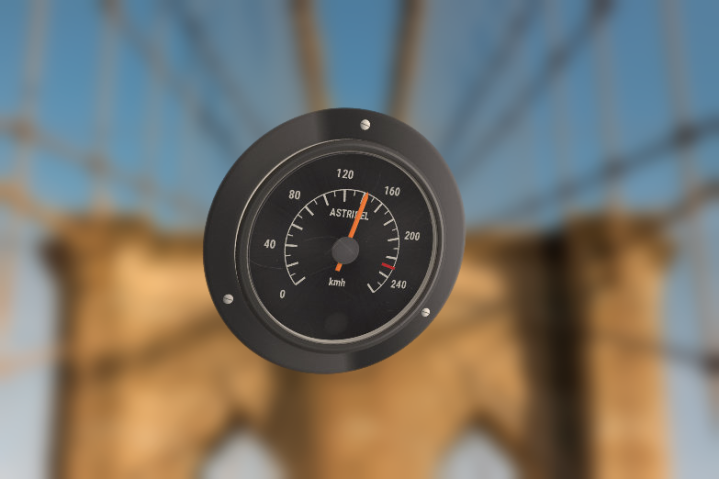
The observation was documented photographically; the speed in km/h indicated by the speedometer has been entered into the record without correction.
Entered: 140 km/h
